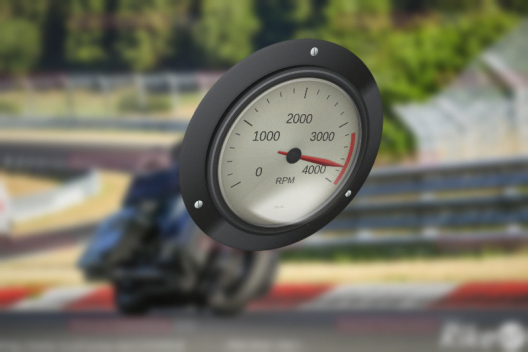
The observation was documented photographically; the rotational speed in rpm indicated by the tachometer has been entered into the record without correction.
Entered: 3700 rpm
